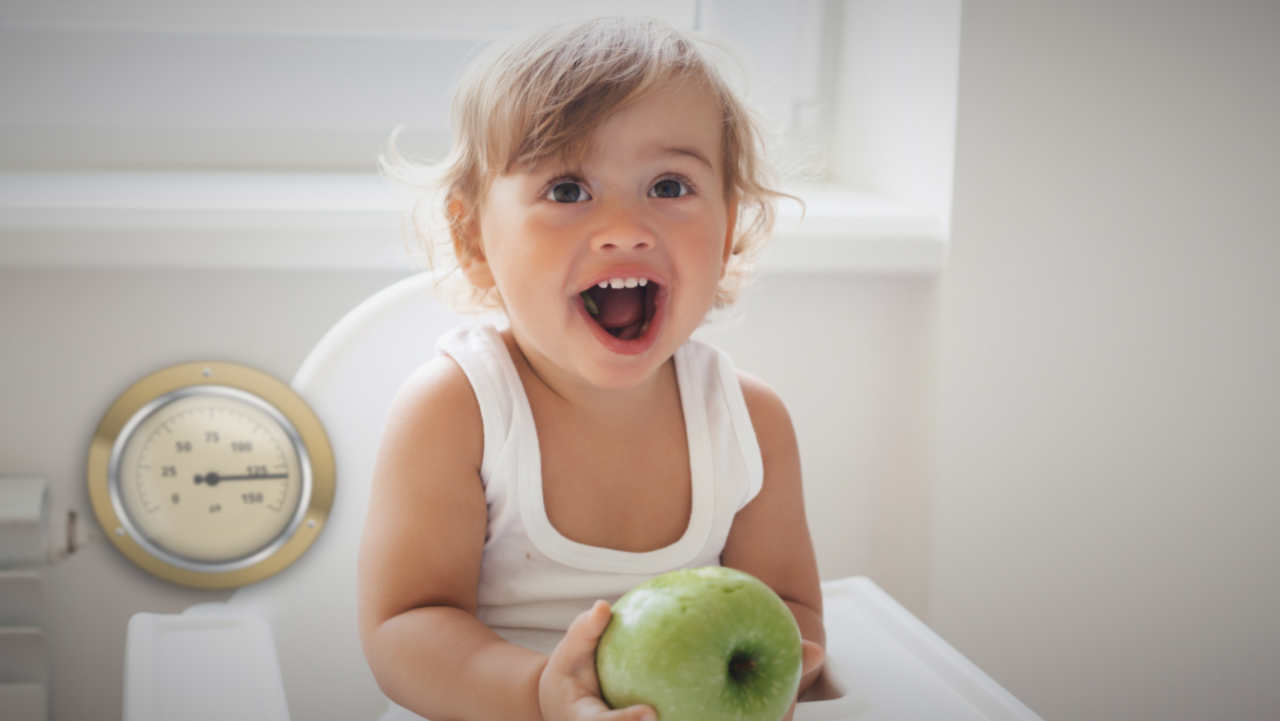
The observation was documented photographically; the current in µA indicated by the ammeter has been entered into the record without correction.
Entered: 130 µA
